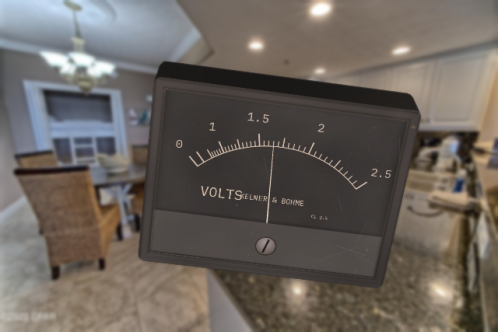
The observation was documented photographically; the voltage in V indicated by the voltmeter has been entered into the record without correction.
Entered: 1.65 V
